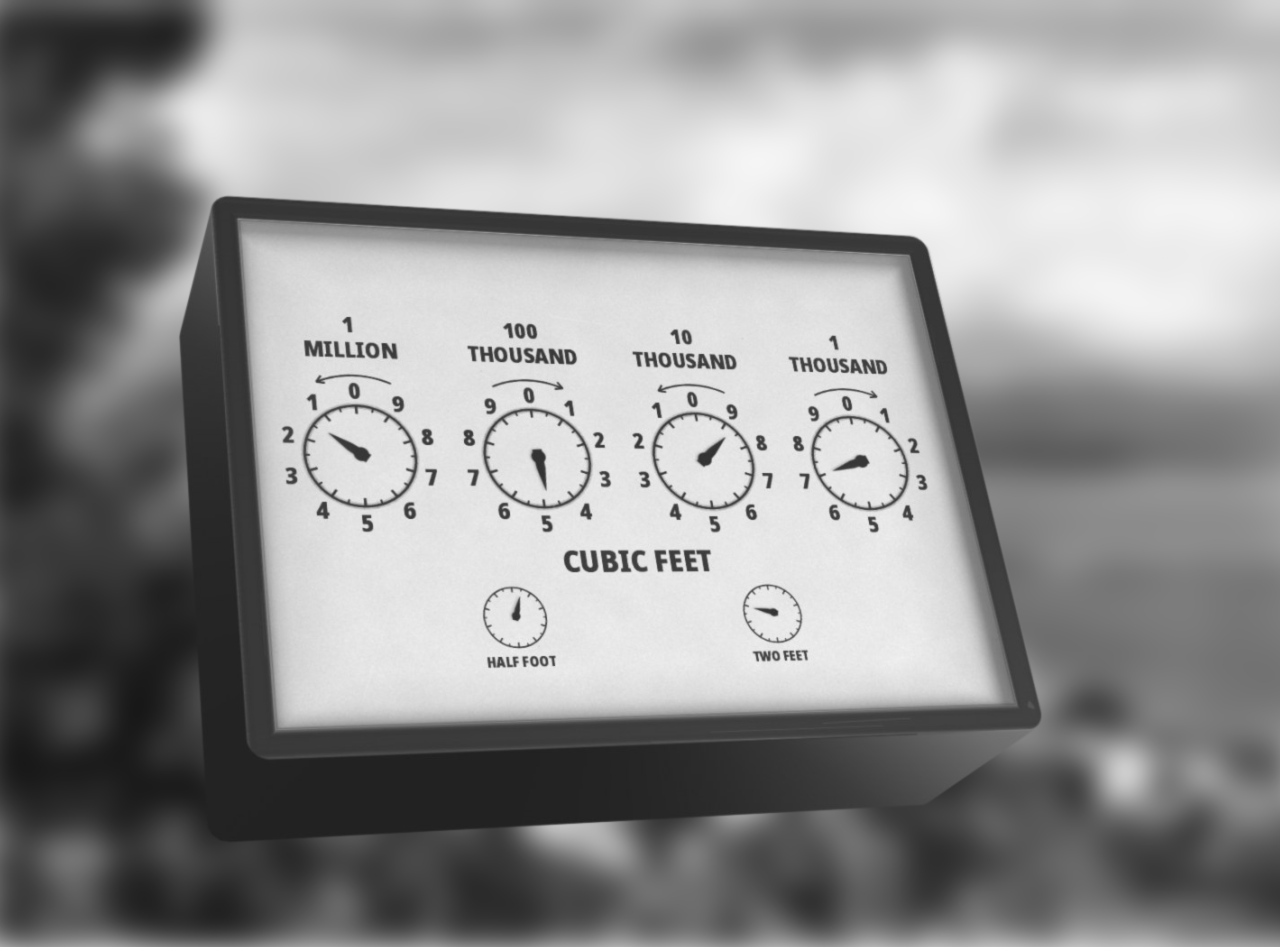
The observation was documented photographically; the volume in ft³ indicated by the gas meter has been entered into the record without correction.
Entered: 148700 ft³
